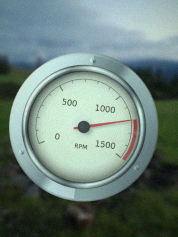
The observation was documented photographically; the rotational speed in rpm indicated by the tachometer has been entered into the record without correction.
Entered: 1200 rpm
